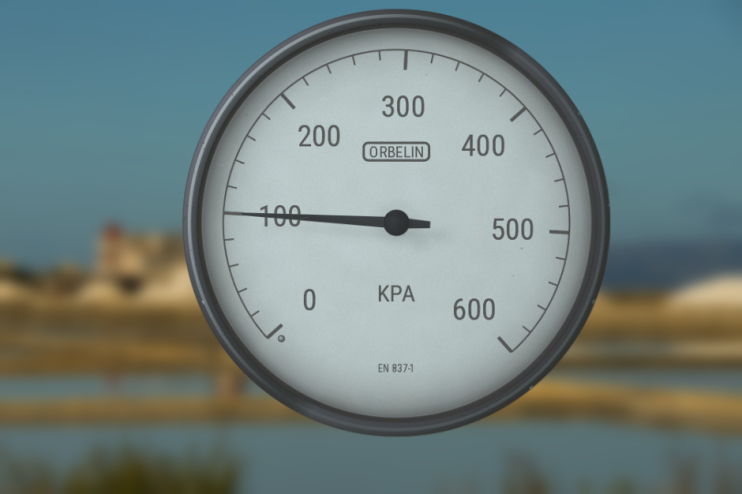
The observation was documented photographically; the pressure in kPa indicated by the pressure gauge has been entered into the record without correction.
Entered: 100 kPa
